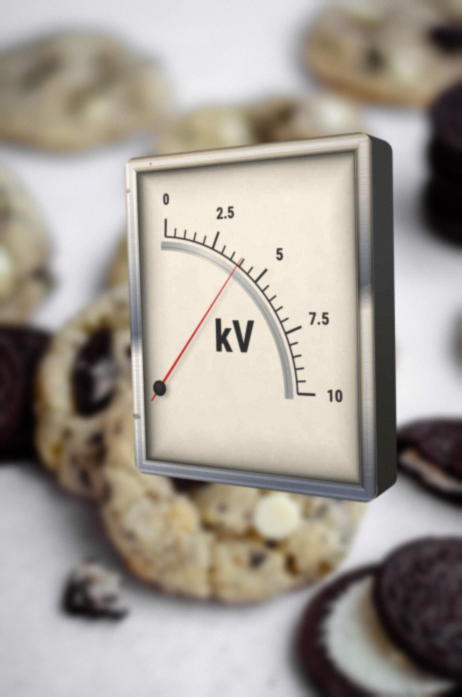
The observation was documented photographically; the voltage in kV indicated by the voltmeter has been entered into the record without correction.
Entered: 4 kV
